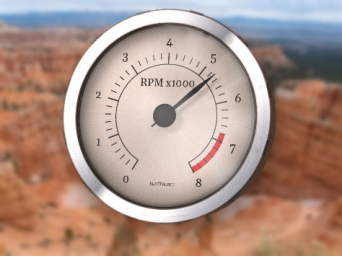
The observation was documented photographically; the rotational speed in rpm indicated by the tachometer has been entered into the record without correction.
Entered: 5300 rpm
